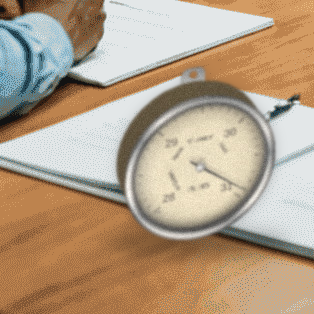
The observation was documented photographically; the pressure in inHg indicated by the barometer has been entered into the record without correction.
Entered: 30.9 inHg
